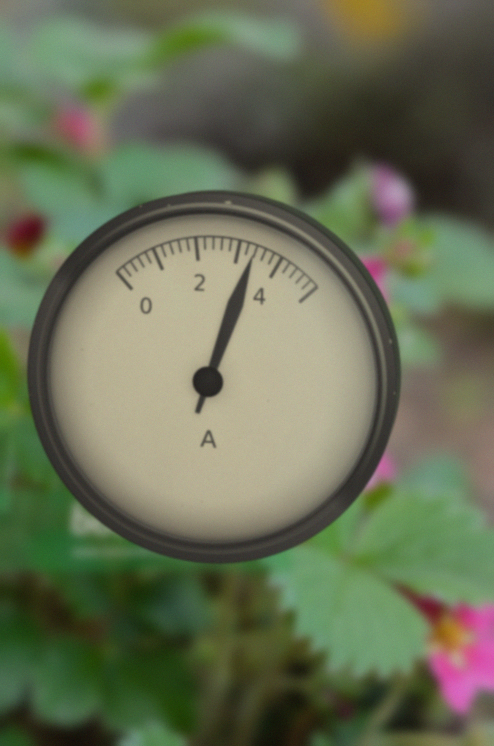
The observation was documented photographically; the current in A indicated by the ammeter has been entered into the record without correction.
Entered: 3.4 A
